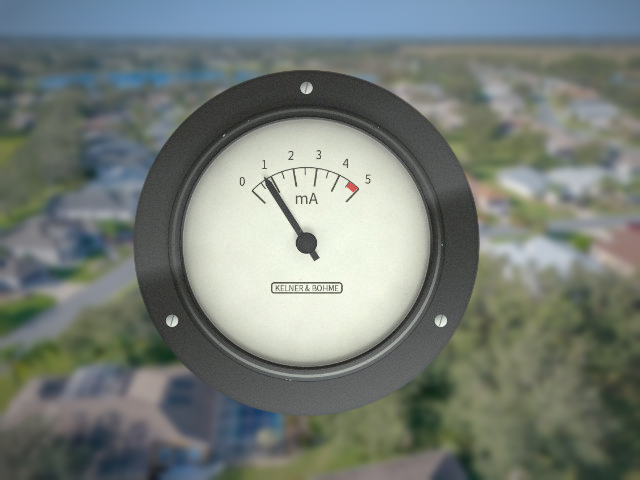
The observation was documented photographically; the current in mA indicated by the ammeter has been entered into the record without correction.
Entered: 0.75 mA
